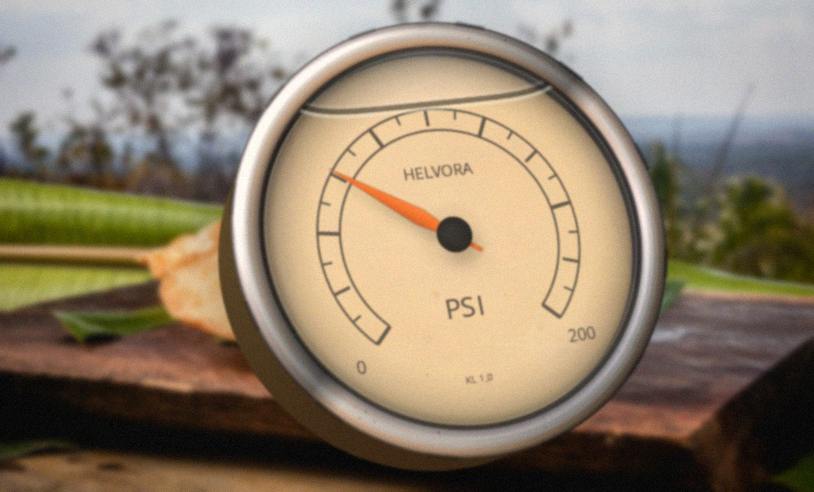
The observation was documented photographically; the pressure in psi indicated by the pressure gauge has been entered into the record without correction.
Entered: 60 psi
